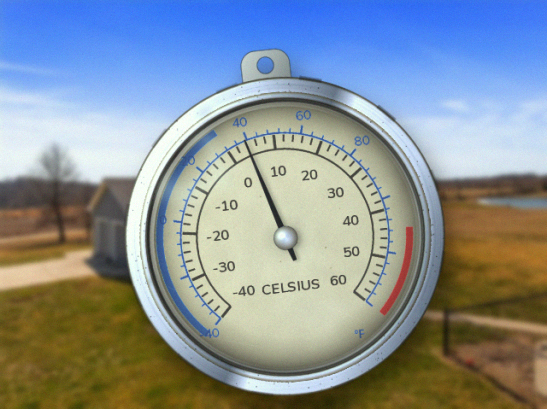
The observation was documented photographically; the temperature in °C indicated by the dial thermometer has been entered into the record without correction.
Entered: 4 °C
